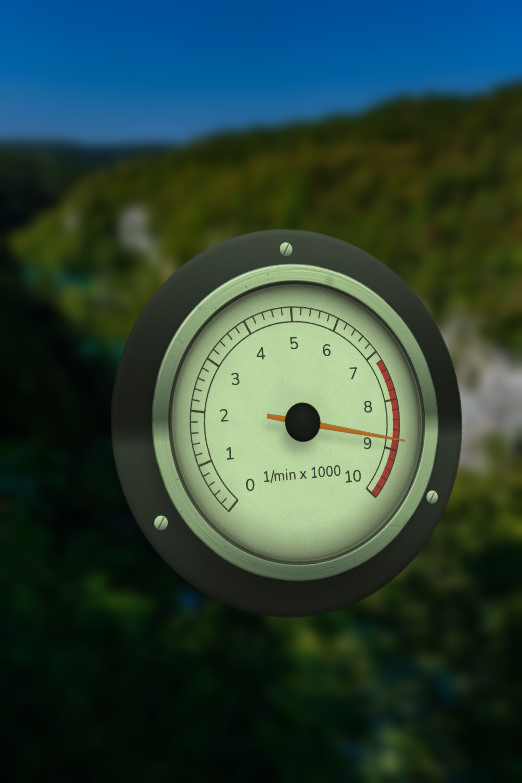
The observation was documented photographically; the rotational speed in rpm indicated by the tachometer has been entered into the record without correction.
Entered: 8800 rpm
